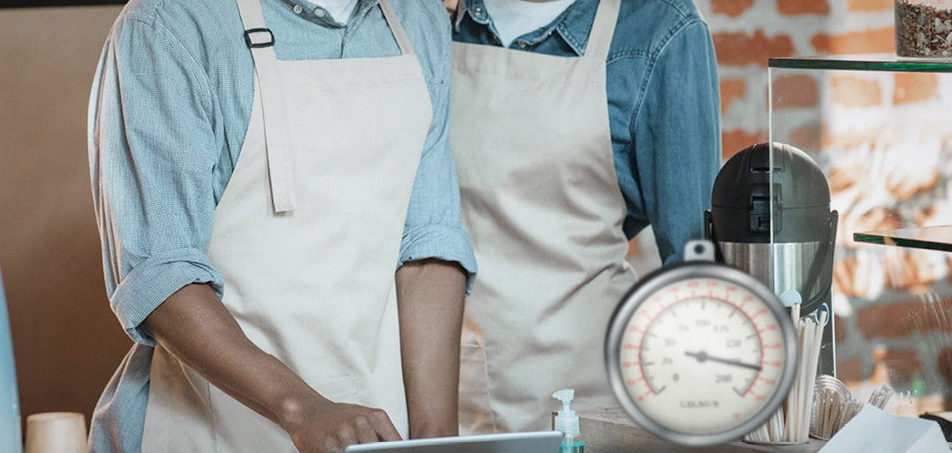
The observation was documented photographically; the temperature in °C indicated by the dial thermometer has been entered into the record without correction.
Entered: 175 °C
